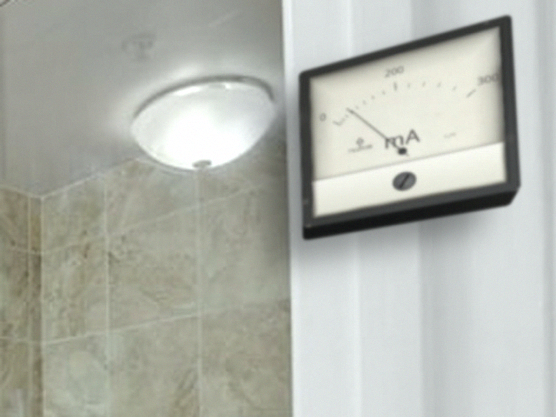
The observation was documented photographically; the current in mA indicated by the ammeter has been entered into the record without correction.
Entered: 100 mA
